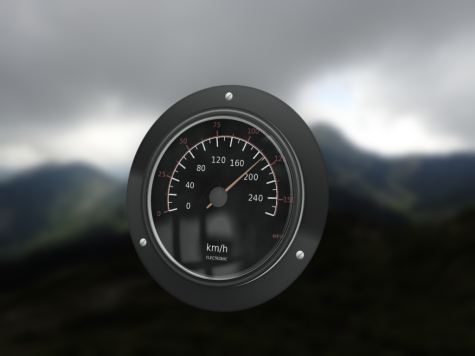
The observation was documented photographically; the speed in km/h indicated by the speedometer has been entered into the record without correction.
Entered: 190 km/h
